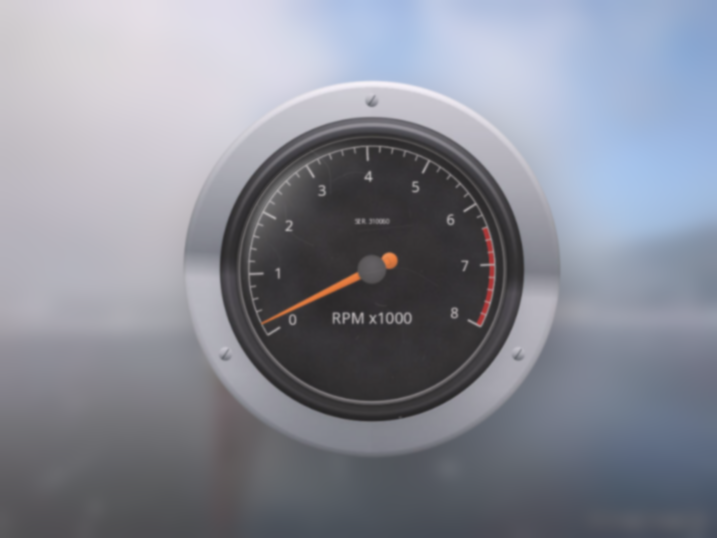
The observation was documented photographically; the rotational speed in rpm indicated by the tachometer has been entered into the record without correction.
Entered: 200 rpm
